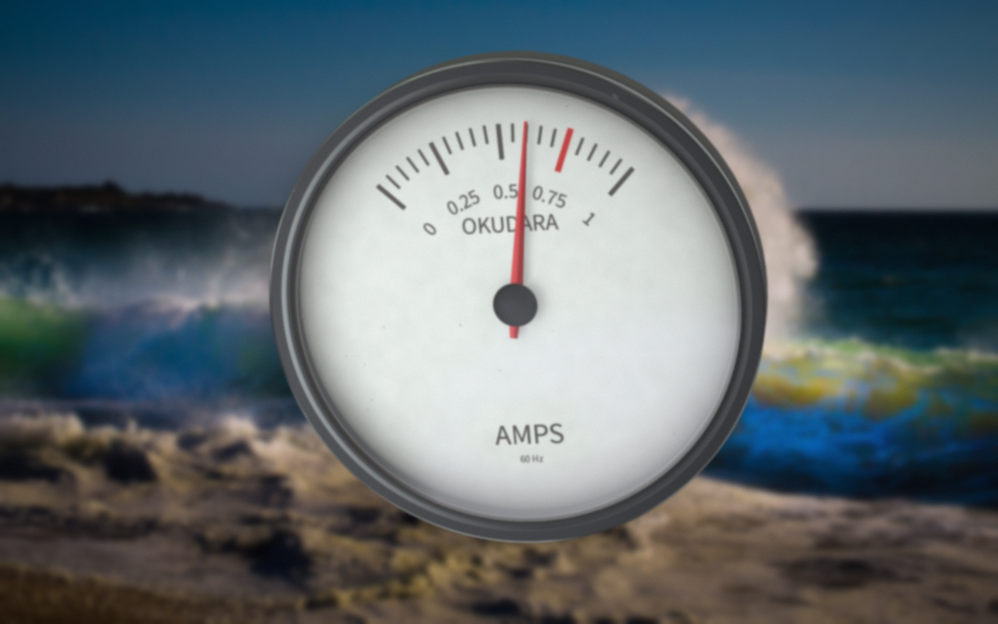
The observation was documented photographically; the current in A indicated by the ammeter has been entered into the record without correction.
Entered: 0.6 A
